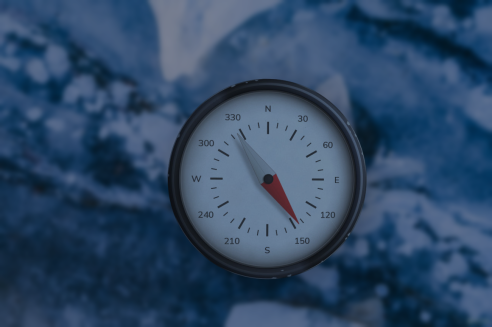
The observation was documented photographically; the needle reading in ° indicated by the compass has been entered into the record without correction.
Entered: 145 °
